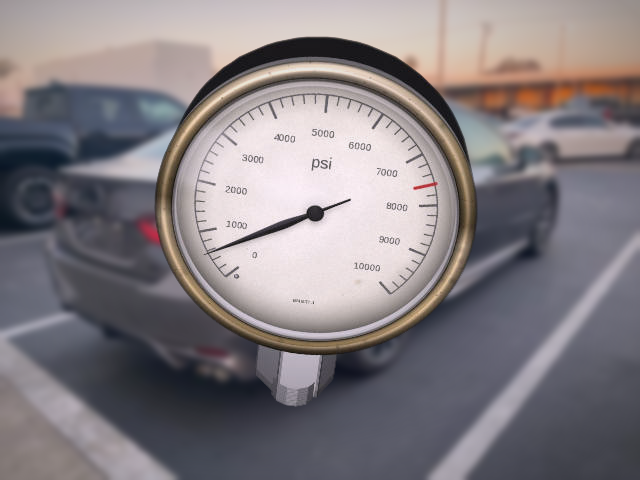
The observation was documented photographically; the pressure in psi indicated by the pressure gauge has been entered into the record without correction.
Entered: 600 psi
